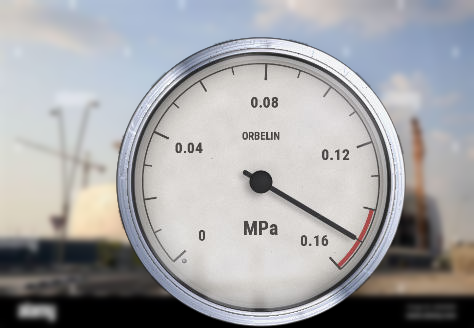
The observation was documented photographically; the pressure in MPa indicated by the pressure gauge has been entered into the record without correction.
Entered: 0.15 MPa
